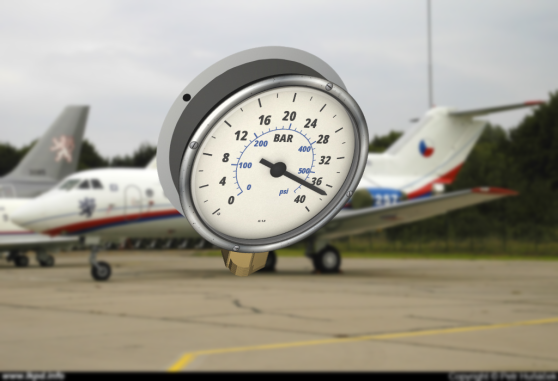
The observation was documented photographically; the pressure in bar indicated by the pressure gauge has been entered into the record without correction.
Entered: 37 bar
